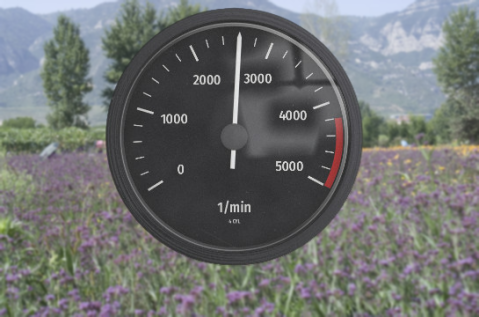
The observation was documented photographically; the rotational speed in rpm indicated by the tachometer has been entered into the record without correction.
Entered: 2600 rpm
